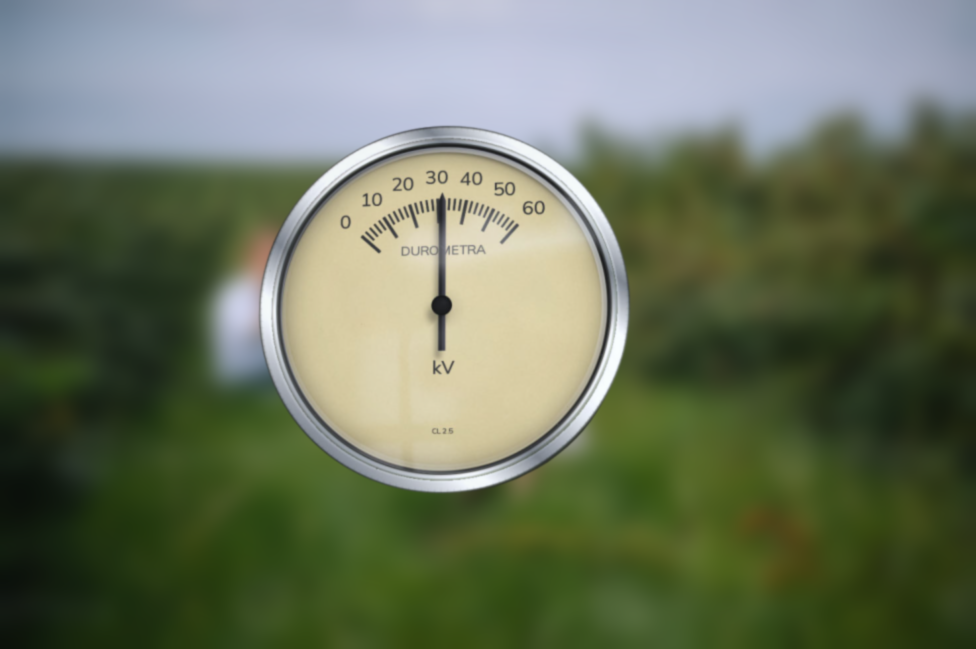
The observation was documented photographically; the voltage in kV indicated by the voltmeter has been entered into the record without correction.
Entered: 32 kV
